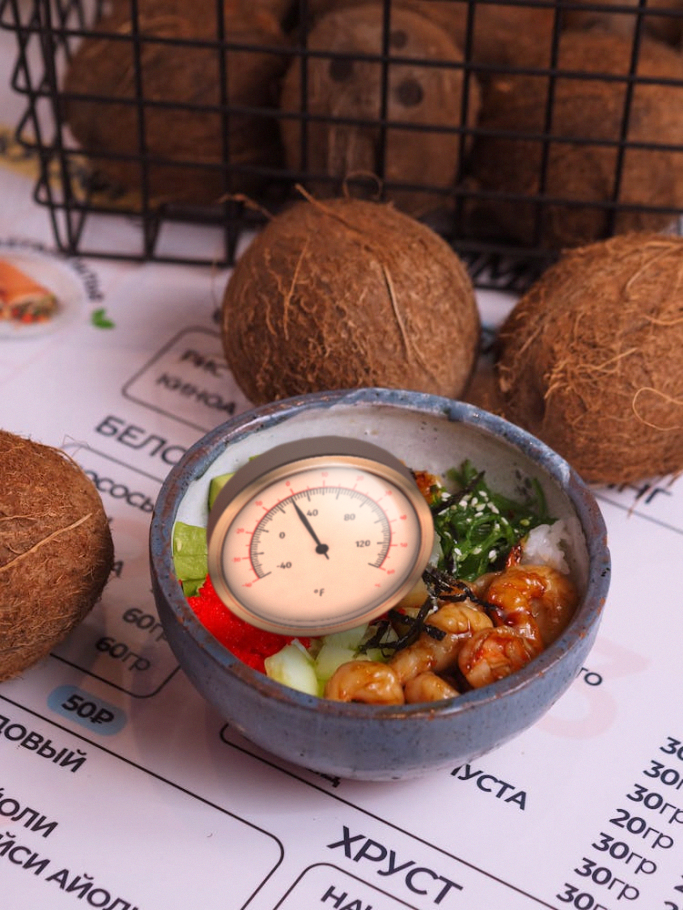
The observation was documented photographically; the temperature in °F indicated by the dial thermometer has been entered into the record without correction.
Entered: 30 °F
